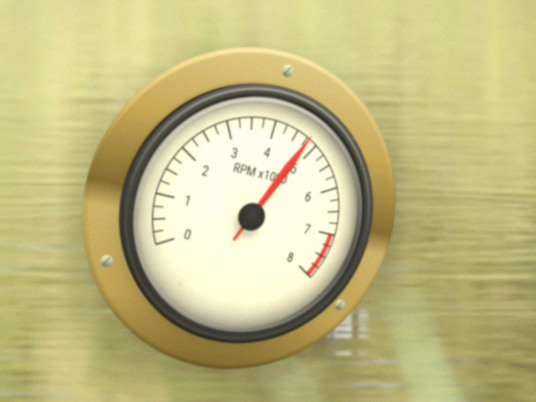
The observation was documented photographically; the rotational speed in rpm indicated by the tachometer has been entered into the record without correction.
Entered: 4750 rpm
